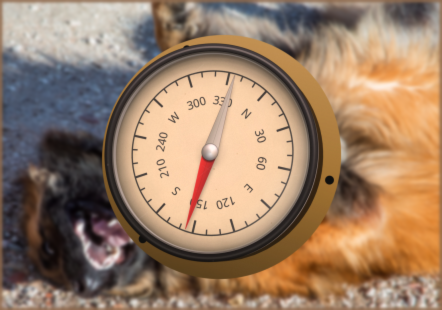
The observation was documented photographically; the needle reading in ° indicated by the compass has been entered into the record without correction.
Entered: 155 °
